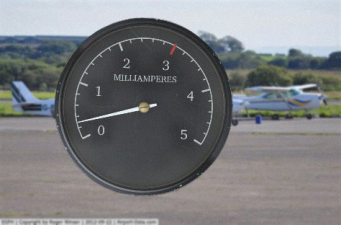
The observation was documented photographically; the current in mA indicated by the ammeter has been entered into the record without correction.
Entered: 0.3 mA
